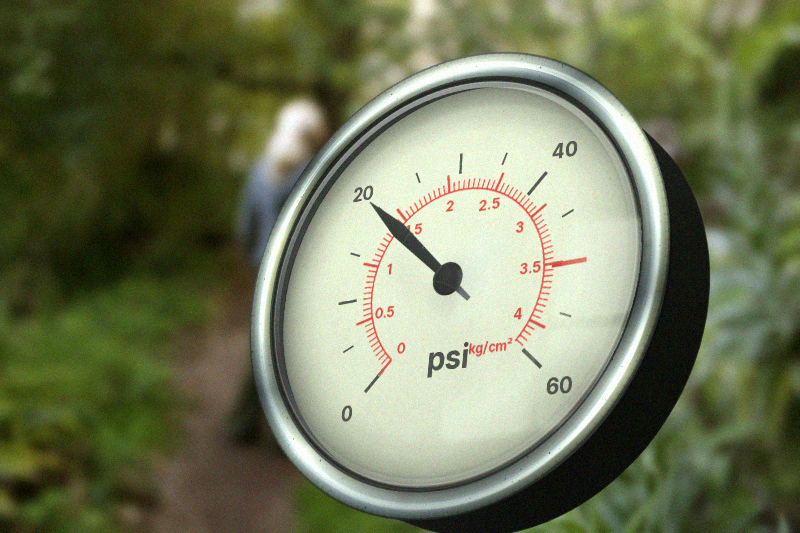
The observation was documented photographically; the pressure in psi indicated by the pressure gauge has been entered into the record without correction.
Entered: 20 psi
